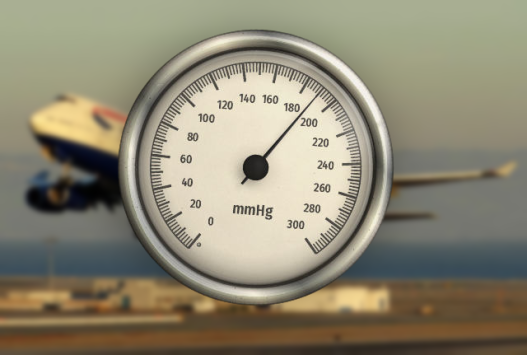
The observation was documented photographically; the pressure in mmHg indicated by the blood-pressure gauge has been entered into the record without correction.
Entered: 190 mmHg
